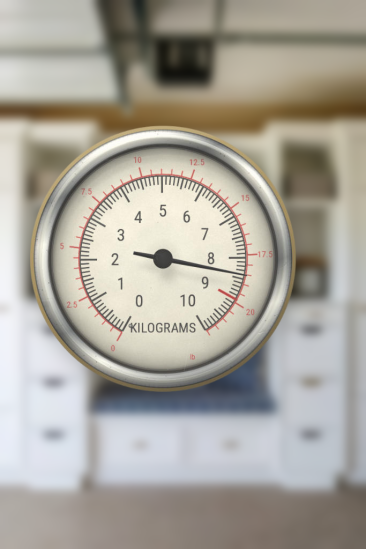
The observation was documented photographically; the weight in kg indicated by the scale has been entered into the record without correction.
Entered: 8.4 kg
